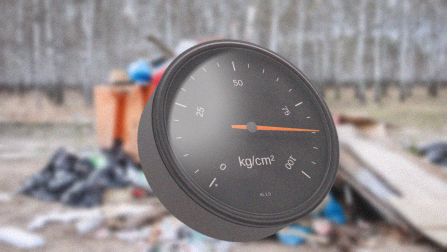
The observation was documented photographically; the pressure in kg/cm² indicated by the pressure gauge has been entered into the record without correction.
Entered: 85 kg/cm²
